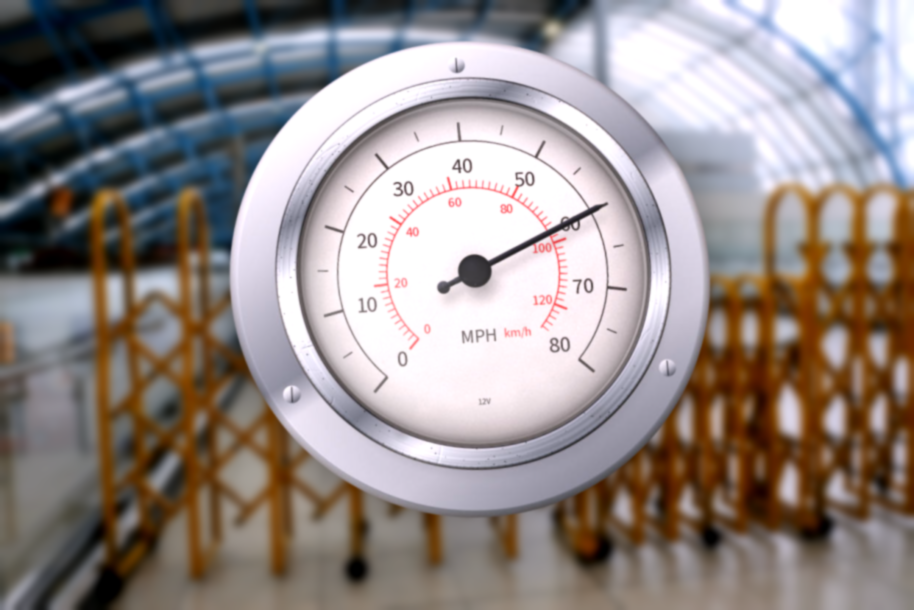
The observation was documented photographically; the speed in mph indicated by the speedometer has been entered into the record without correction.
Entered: 60 mph
